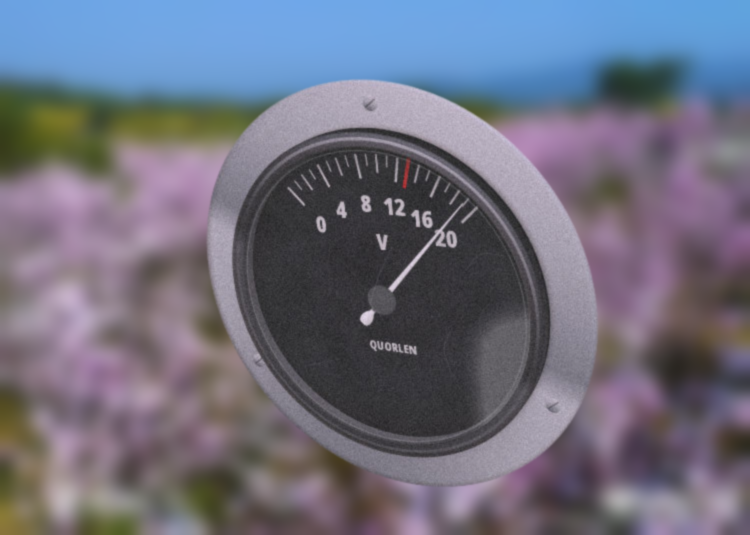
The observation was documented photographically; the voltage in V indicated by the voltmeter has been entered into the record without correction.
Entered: 19 V
